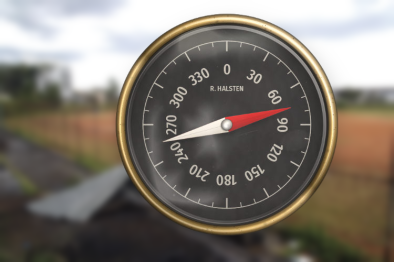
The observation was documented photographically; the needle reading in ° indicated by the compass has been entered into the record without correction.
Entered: 75 °
